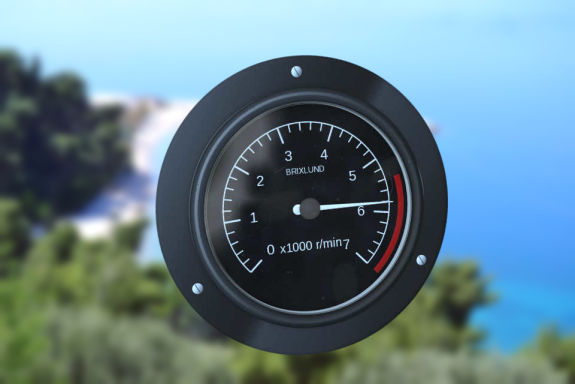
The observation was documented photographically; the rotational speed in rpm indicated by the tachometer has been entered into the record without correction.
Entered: 5800 rpm
